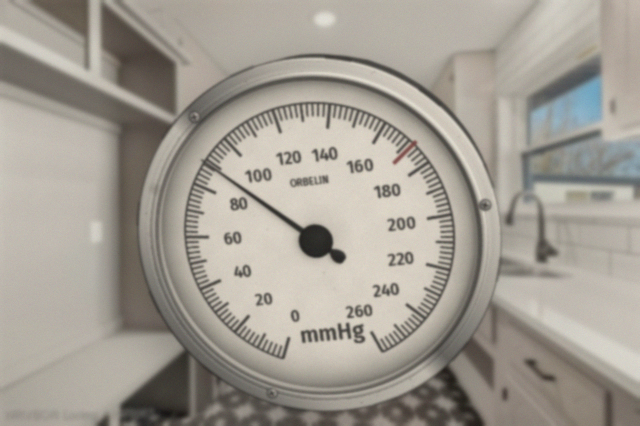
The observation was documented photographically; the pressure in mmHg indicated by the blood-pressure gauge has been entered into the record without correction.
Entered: 90 mmHg
